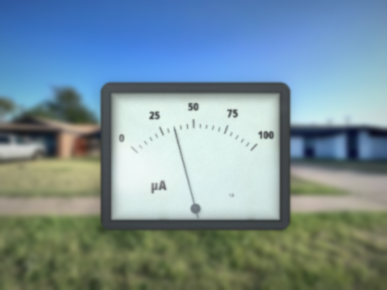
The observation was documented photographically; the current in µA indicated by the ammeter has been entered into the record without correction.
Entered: 35 µA
